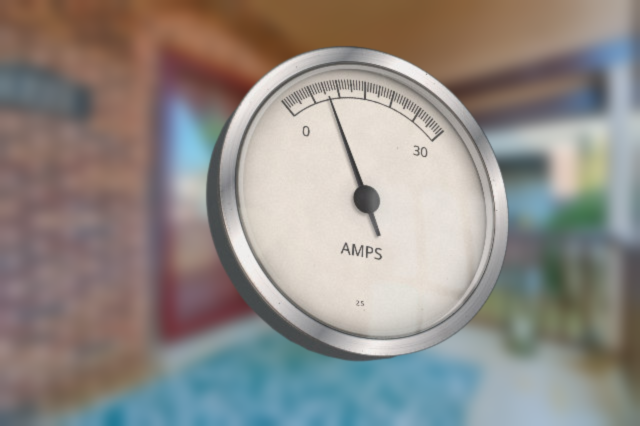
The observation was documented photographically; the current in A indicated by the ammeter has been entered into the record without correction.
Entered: 7.5 A
